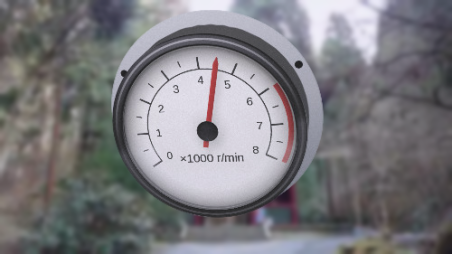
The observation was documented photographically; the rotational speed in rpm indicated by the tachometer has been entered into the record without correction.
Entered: 4500 rpm
